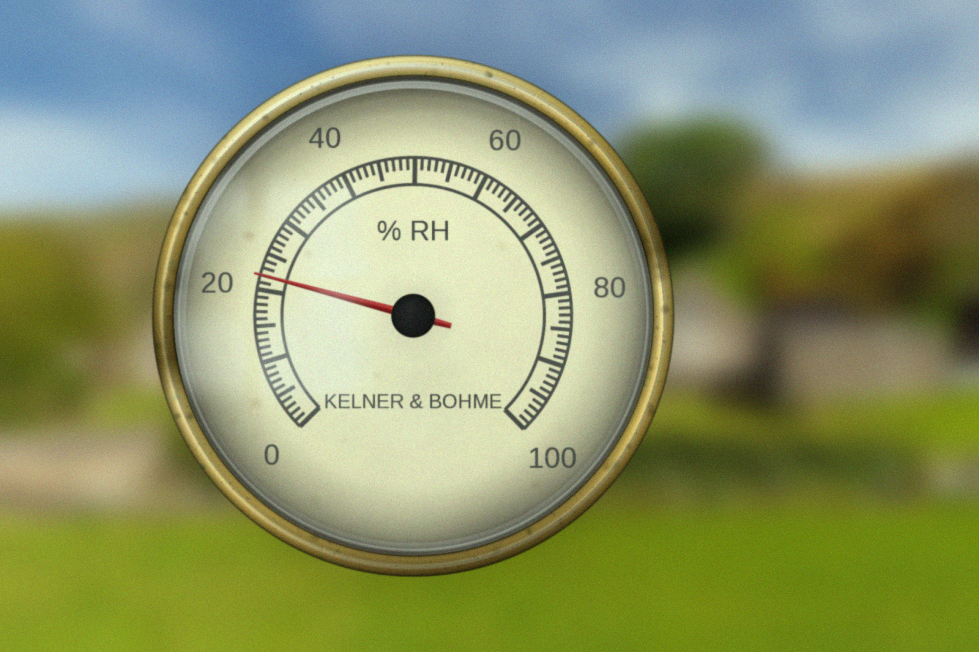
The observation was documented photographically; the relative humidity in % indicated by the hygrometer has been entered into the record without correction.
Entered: 22 %
